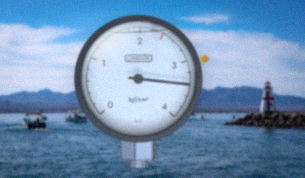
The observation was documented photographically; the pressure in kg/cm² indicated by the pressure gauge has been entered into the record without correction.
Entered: 3.4 kg/cm²
